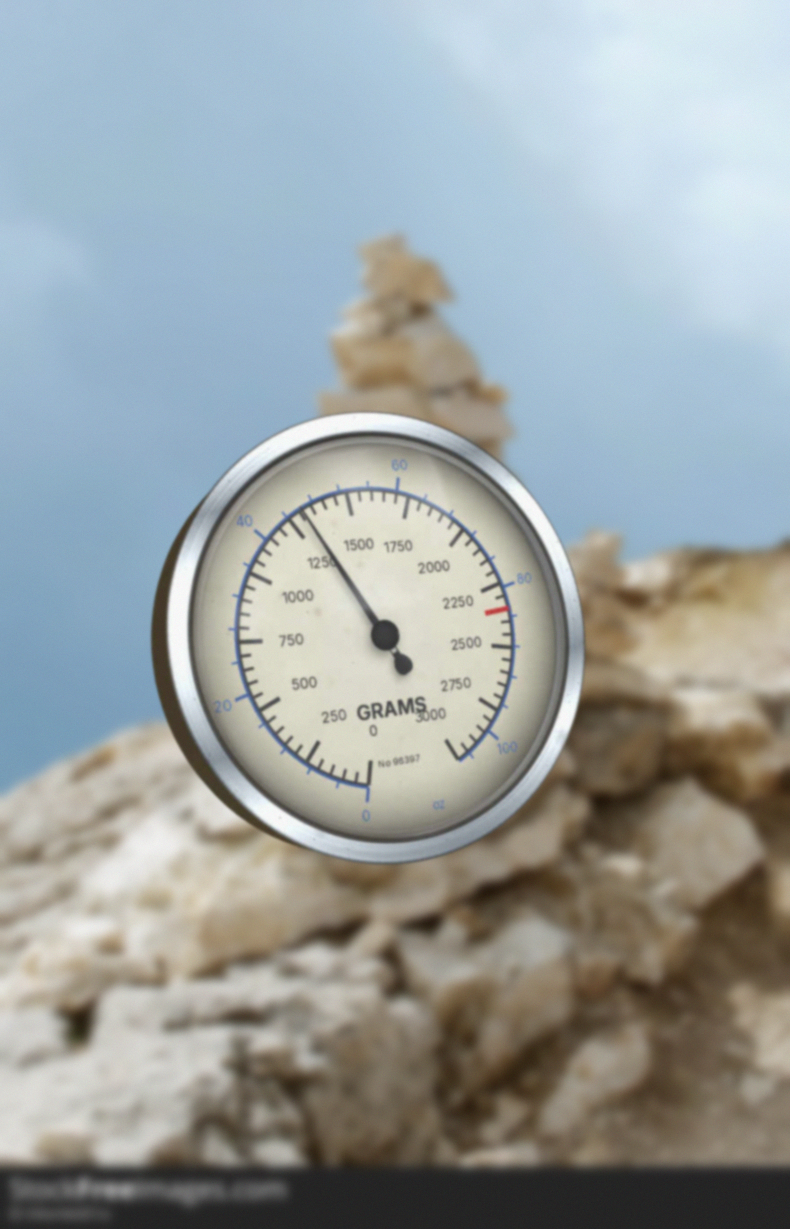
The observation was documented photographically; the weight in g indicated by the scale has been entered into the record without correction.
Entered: 1300 g
